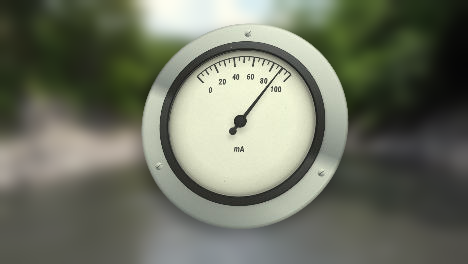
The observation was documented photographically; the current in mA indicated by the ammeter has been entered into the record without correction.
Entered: 90 mA
